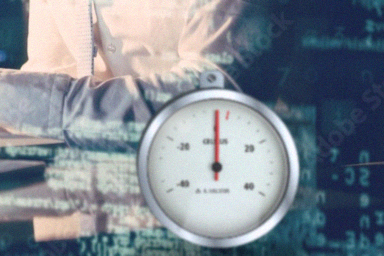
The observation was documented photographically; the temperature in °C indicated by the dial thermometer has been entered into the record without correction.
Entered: 0 °C
